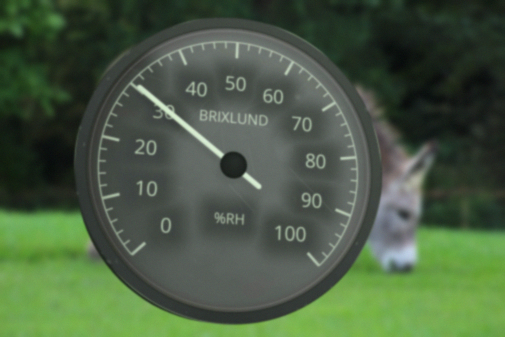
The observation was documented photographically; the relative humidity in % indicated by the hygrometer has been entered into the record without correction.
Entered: 30 %
